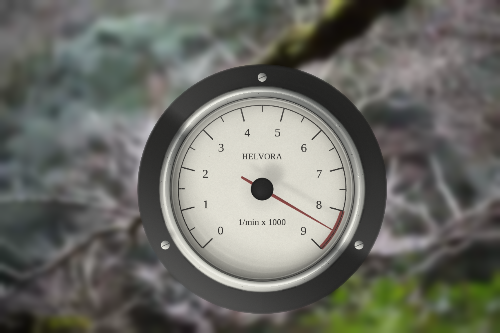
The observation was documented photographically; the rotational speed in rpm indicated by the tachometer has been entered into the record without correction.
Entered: 8500 rpm
